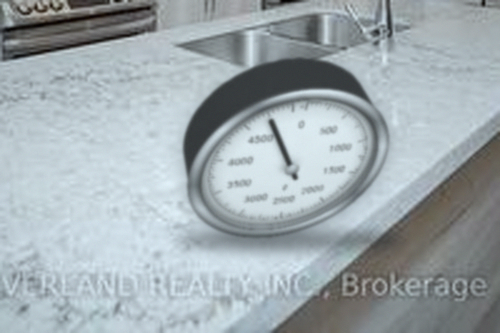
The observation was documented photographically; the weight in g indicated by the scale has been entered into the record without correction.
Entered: 4750 g
